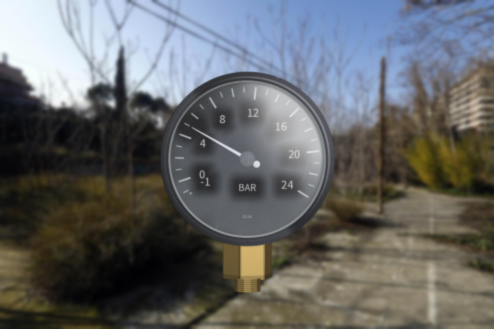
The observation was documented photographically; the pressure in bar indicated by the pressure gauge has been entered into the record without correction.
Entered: 5 bar
